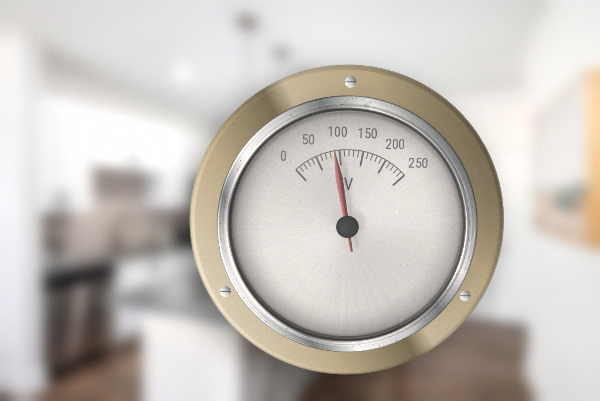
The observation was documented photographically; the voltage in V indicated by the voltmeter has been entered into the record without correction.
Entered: 90 V
